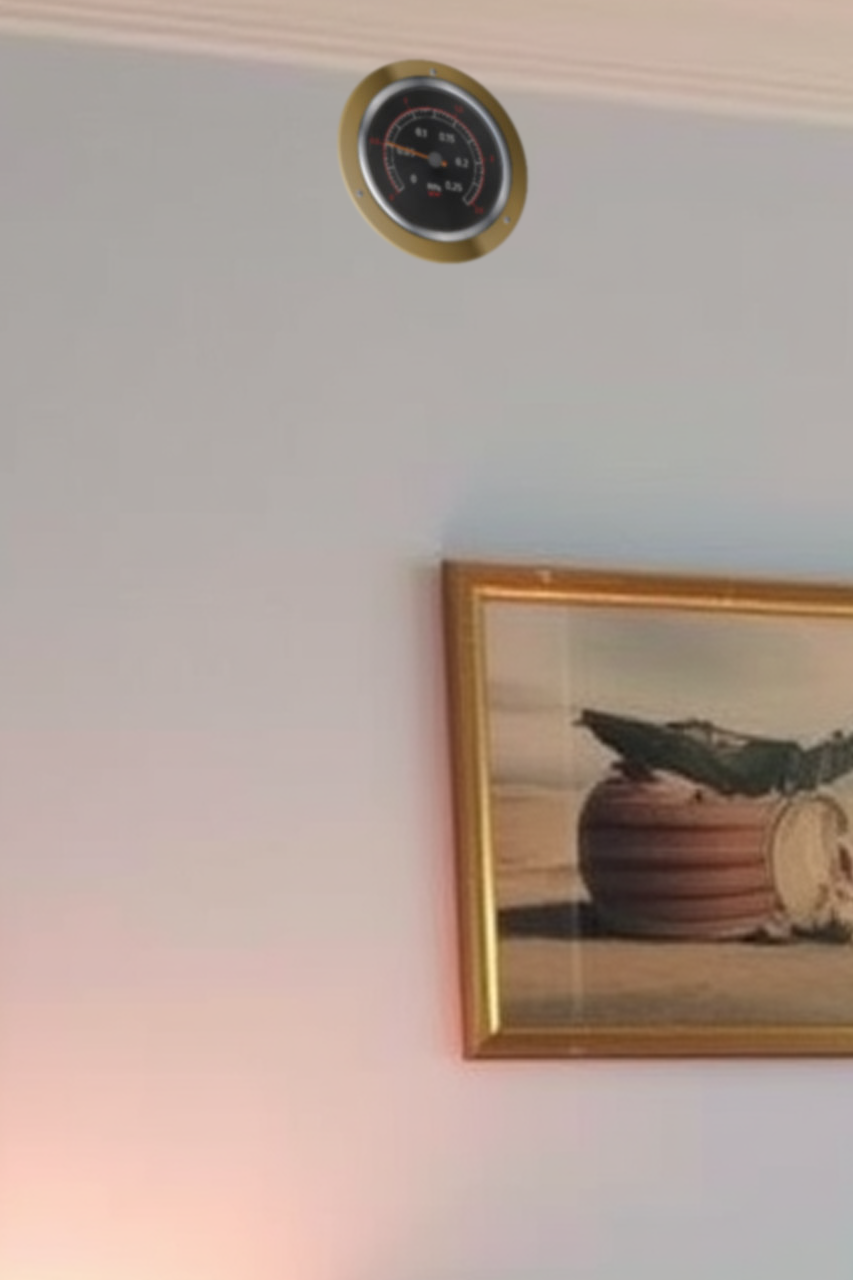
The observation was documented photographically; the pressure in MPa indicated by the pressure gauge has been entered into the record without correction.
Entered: 0.05 MPa
